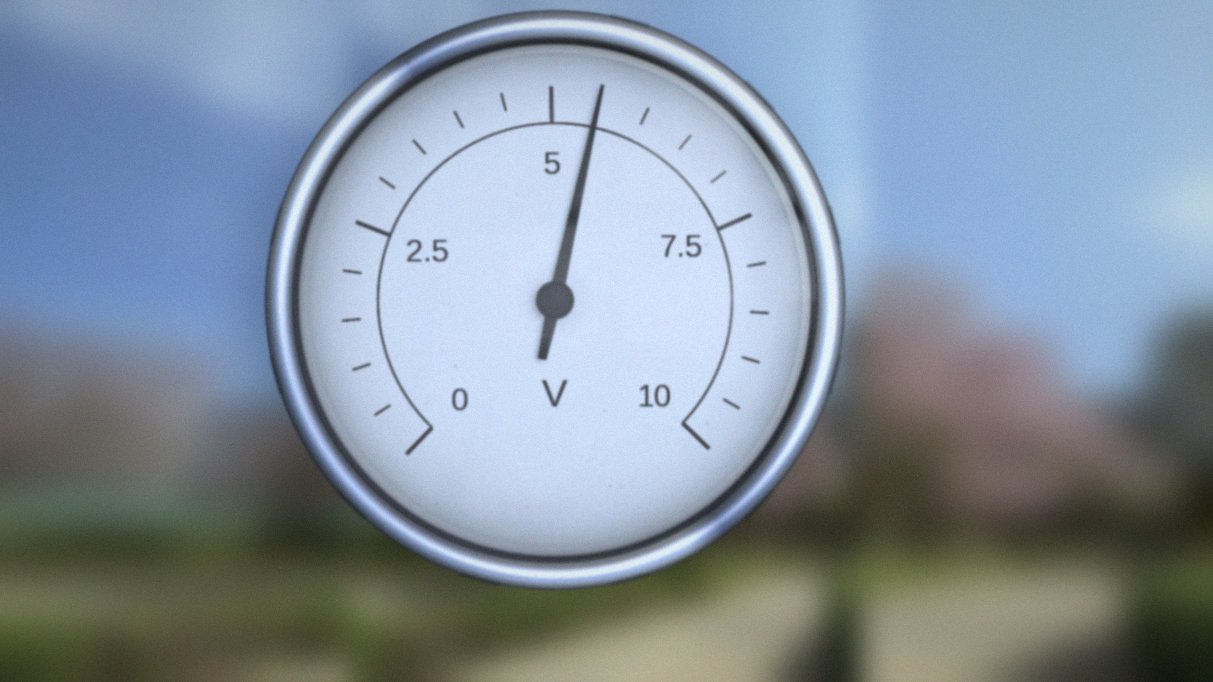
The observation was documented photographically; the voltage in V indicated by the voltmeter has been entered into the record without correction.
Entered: 5.5 V
